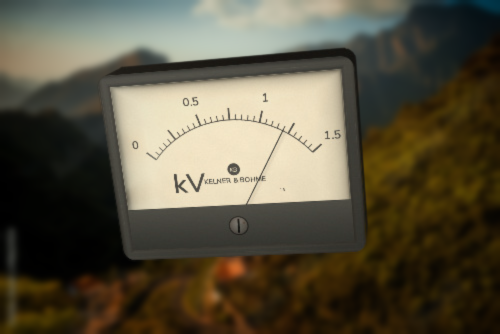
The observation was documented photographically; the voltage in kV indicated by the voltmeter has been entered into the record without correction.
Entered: 1.2 kV
